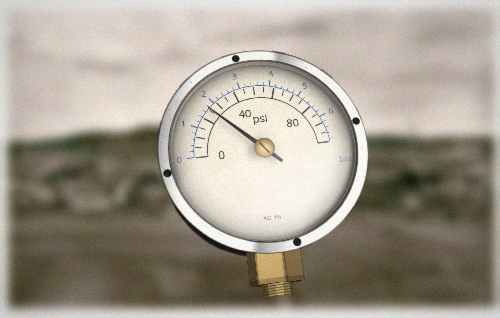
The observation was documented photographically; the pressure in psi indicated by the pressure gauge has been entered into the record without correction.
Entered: 25 psi
